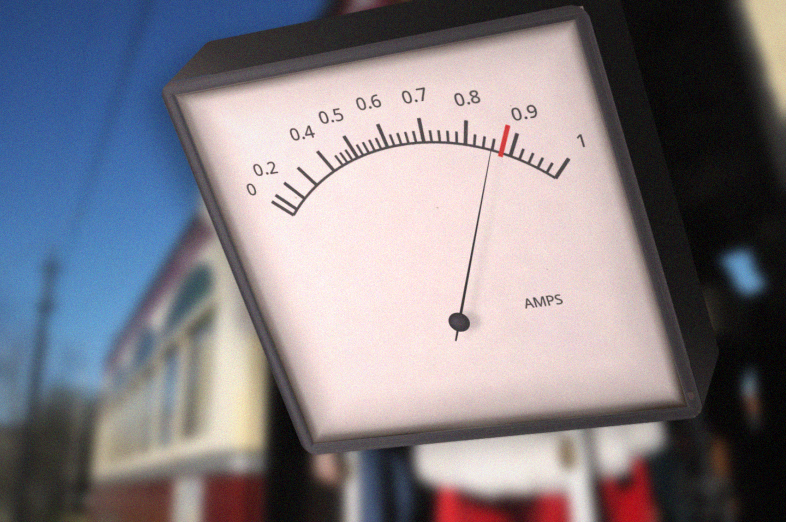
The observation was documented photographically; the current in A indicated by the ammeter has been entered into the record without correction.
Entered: 0.86 A
